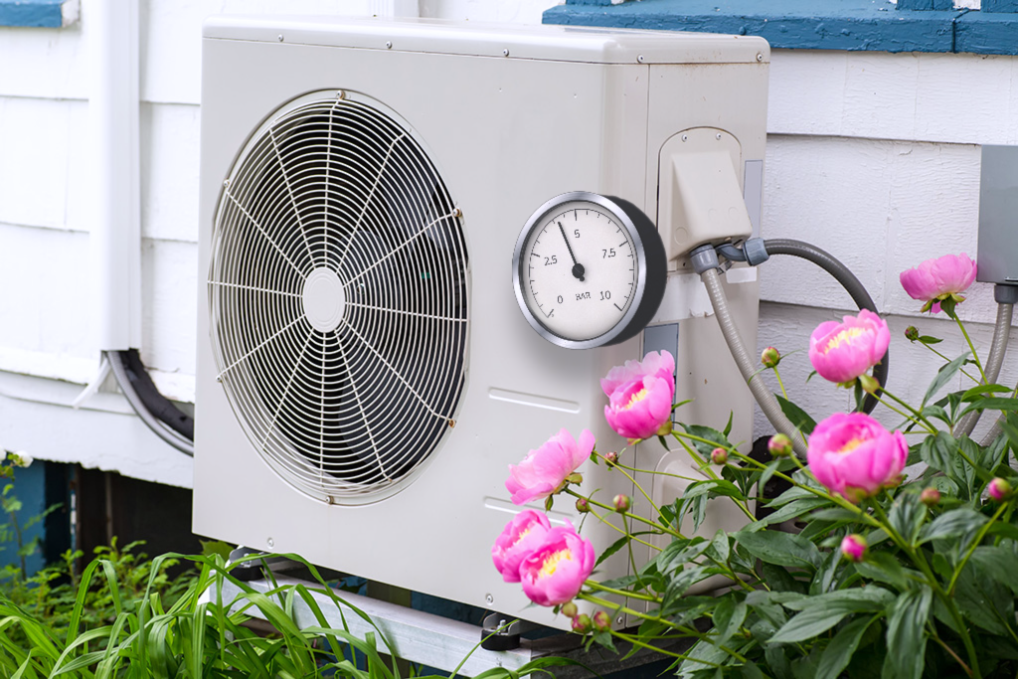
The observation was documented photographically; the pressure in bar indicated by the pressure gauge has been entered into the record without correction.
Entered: 4.25 bar
